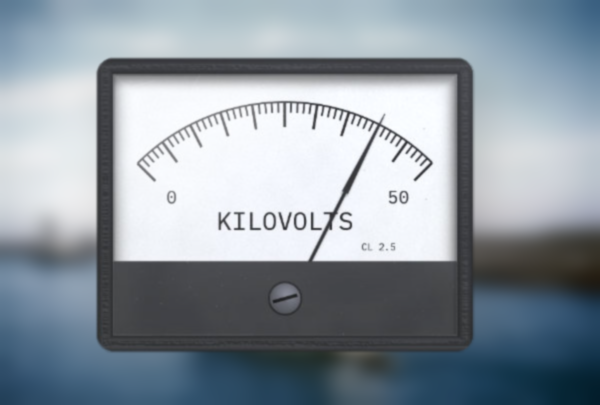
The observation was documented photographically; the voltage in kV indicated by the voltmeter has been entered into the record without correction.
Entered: 40 kV
